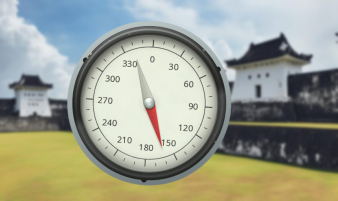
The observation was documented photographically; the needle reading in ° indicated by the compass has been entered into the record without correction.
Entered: 160 °
